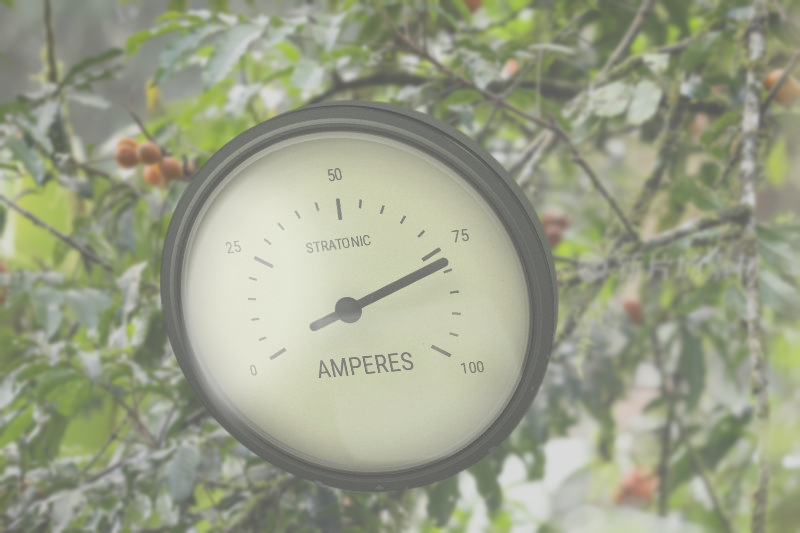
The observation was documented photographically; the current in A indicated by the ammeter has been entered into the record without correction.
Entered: 77.5 A
